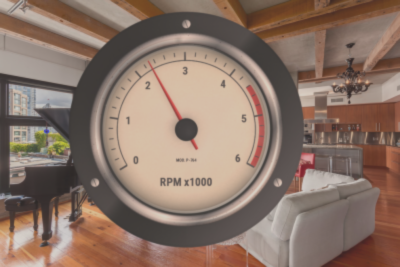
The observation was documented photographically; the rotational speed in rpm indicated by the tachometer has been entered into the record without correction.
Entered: 2300 rpm
